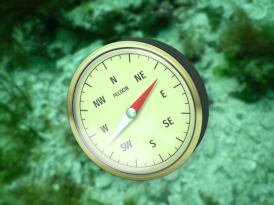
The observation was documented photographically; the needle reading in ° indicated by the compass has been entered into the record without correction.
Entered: 70 °
